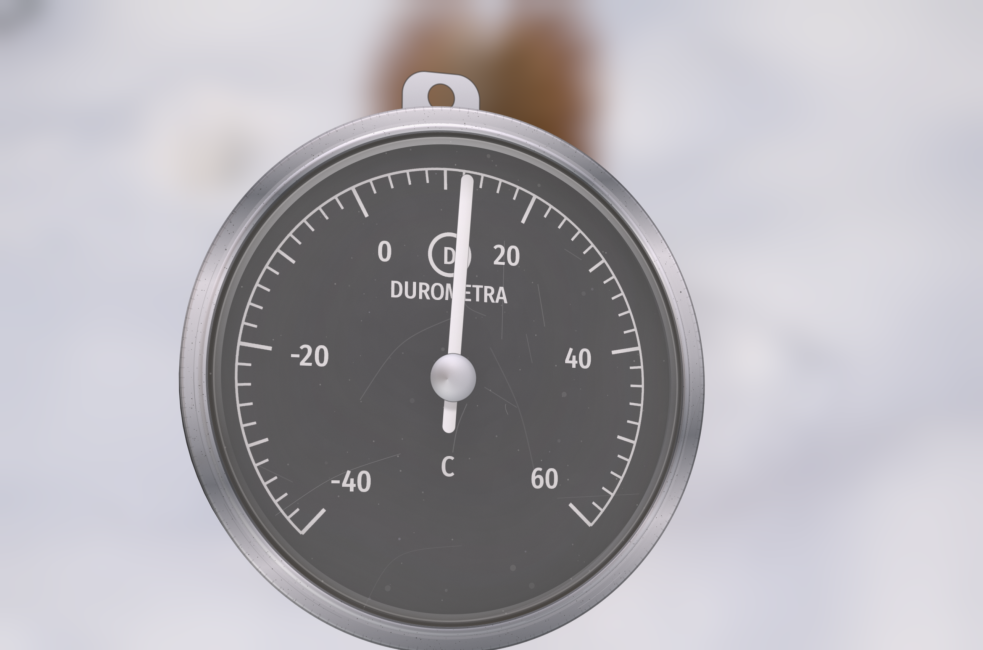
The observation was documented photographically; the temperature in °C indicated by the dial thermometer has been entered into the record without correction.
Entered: 12 °C
